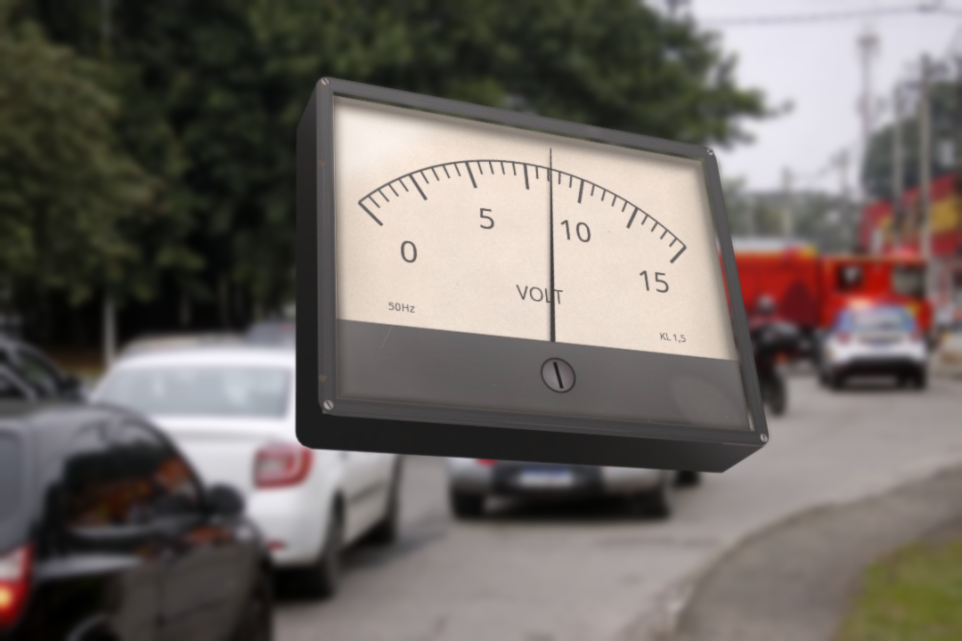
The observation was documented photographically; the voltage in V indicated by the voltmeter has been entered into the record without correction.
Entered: 8.5 V
